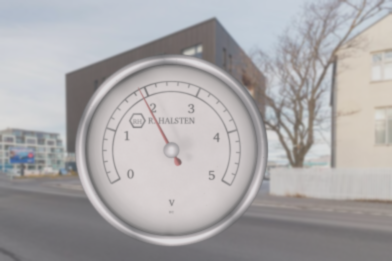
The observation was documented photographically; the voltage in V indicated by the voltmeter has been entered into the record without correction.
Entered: 1.9 V
